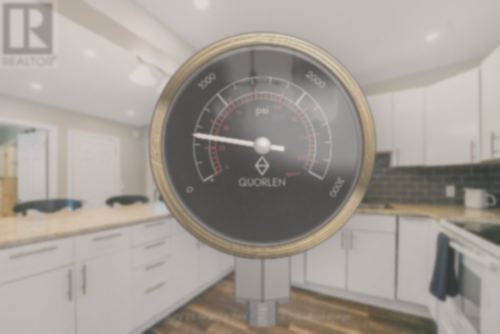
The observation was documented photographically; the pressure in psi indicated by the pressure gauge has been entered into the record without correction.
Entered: 500 psi
